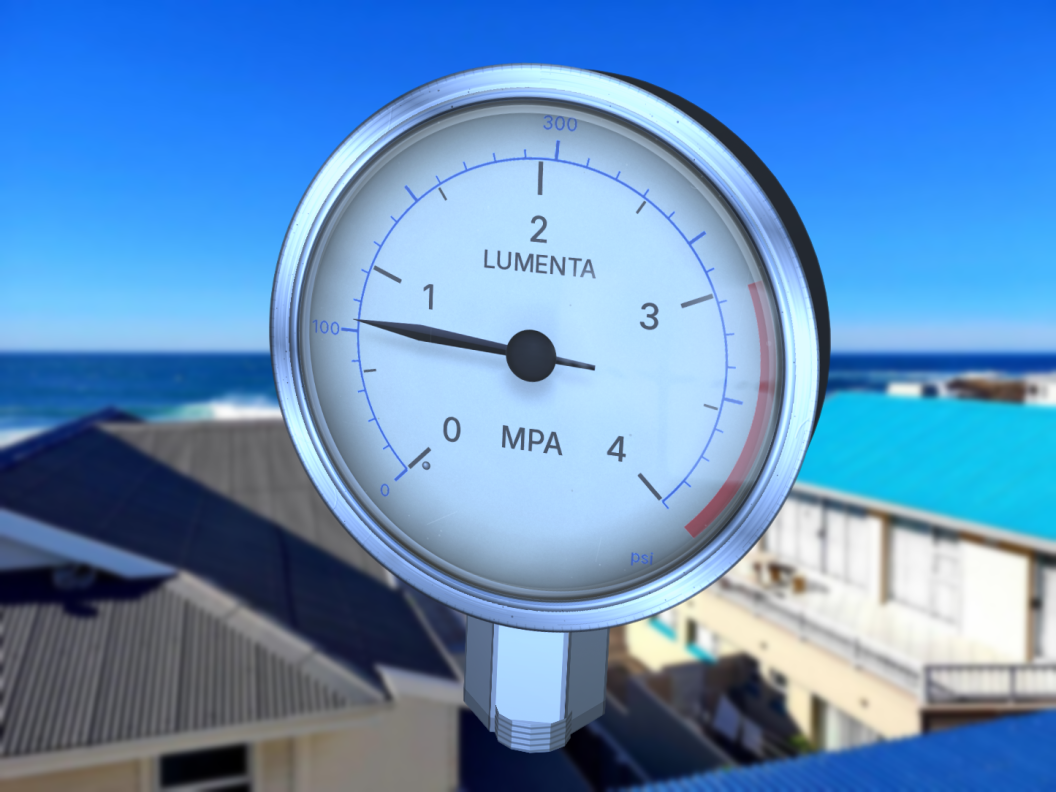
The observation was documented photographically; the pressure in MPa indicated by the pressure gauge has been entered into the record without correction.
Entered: 0.75 MPa
